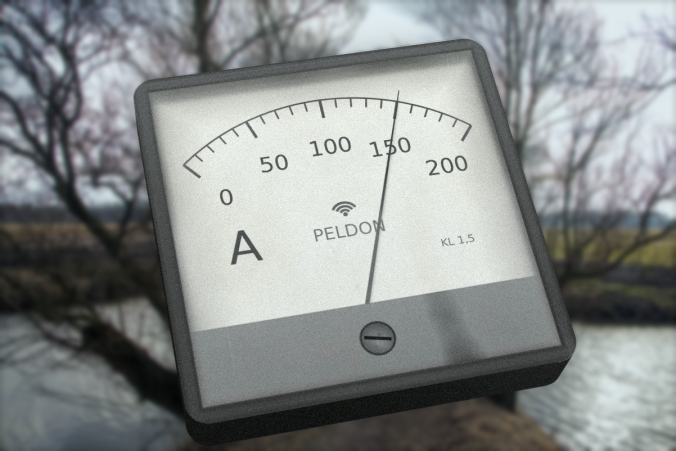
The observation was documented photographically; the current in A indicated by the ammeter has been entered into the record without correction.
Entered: 150 A
